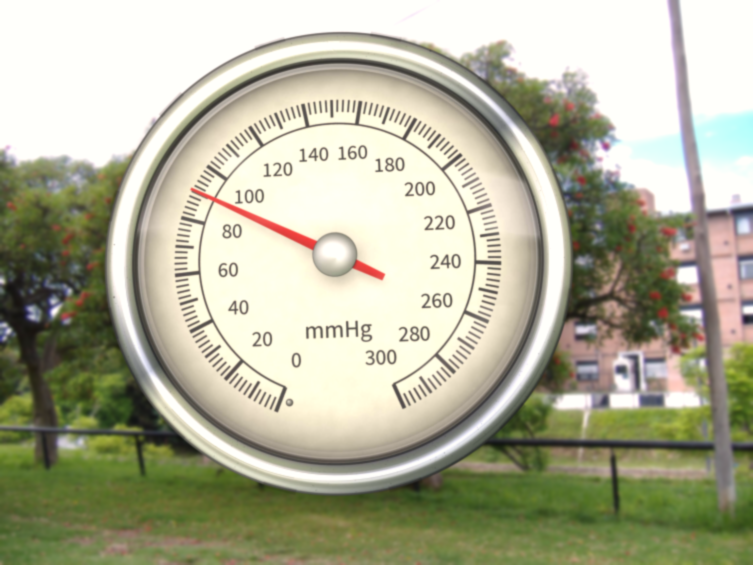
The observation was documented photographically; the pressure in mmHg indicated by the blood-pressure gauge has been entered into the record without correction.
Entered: 90 mmHg
